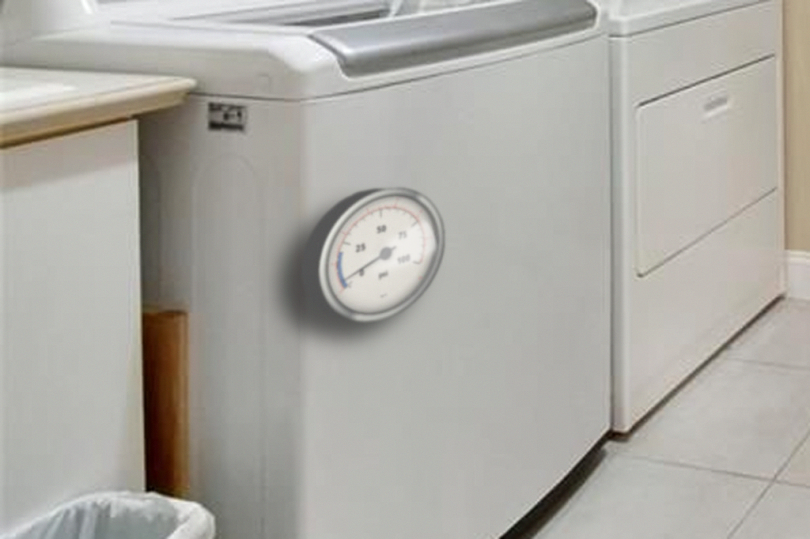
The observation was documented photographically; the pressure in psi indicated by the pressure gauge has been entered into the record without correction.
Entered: 5 psi
